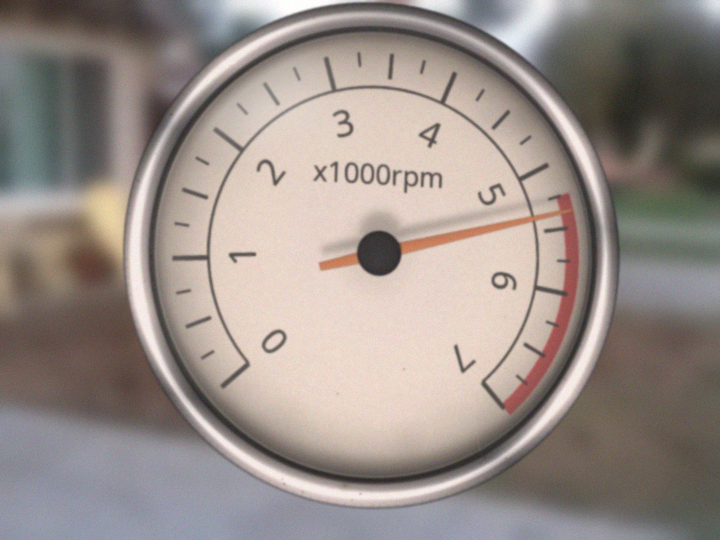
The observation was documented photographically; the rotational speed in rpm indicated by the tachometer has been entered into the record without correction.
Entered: 5375 rpm
